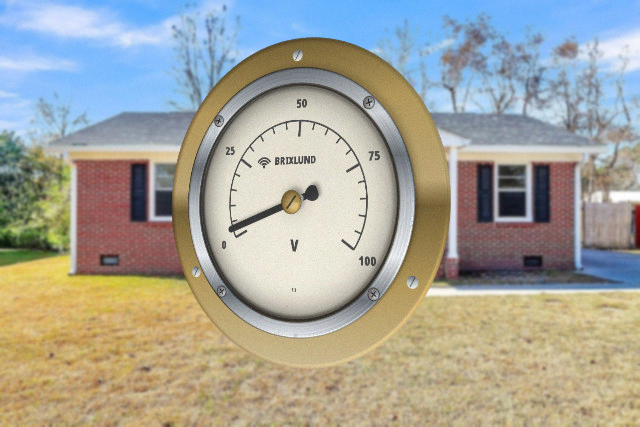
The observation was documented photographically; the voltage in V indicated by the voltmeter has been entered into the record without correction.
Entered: 2.5 V
